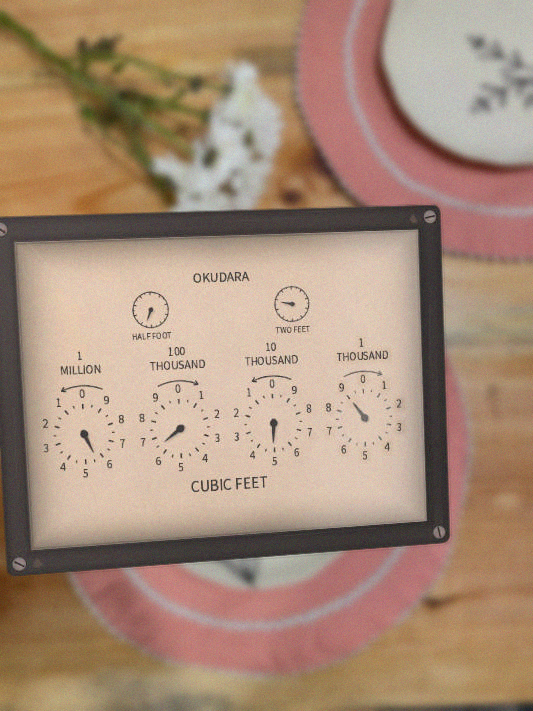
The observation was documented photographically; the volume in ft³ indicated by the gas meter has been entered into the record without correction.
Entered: 564900 ft³
